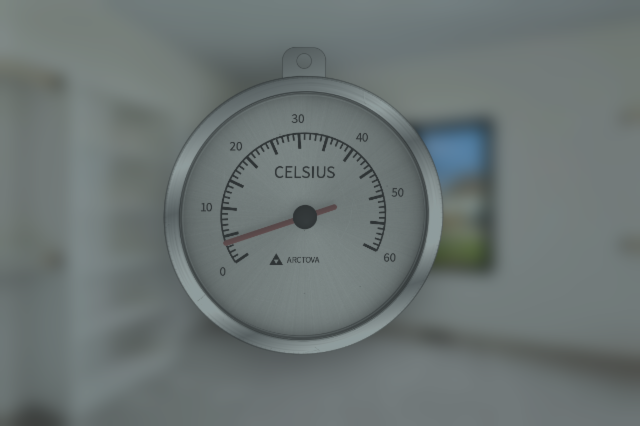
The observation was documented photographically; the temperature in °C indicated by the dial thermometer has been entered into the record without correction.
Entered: 4 °C
